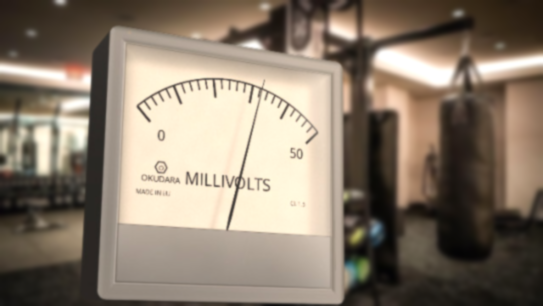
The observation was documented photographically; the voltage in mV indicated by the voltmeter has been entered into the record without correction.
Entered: 32 mV
